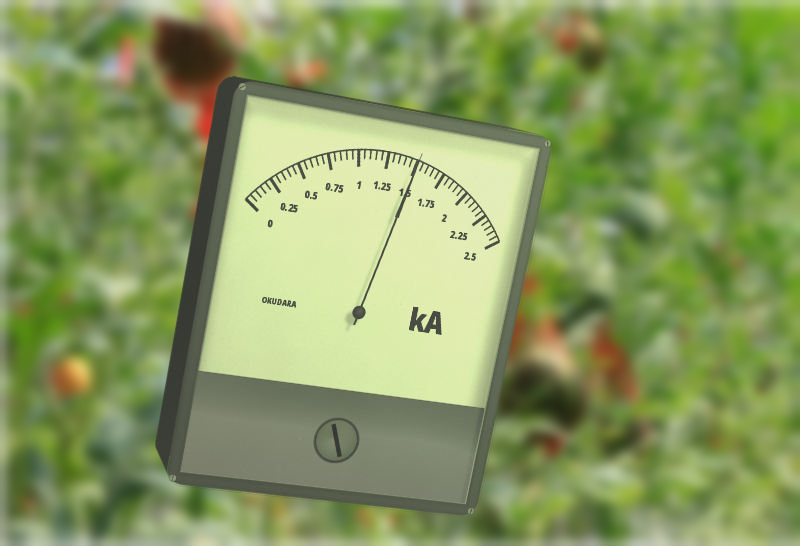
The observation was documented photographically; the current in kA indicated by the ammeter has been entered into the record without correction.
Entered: 1.5 kA
